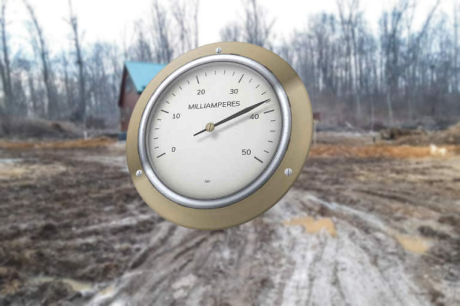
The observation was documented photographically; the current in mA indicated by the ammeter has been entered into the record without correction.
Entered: 38 mA
